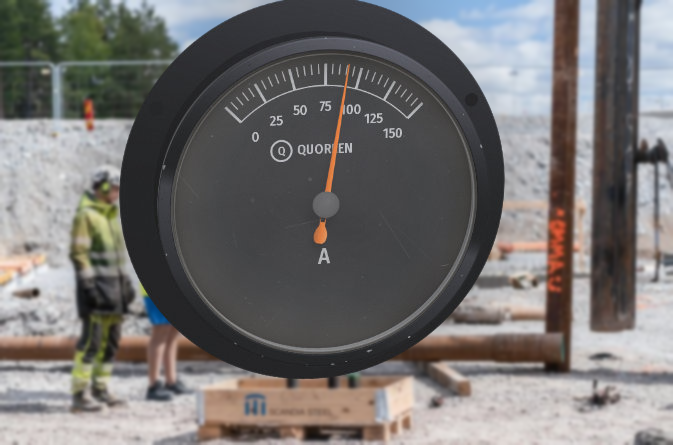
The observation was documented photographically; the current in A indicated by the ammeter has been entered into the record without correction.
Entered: 90 A
